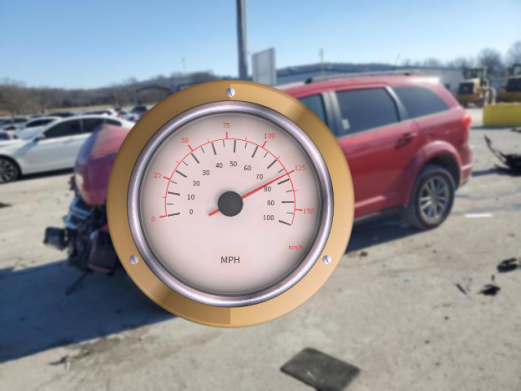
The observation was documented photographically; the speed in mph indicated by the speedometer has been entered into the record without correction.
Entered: 77.5 mph
